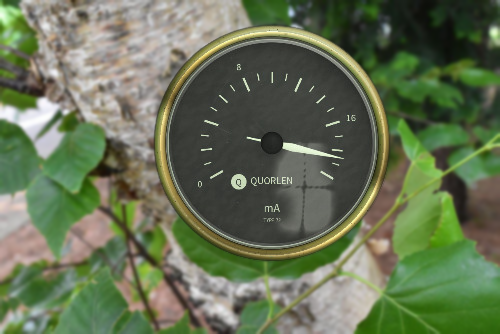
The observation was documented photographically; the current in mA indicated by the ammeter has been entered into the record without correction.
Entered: 18.5 mA
